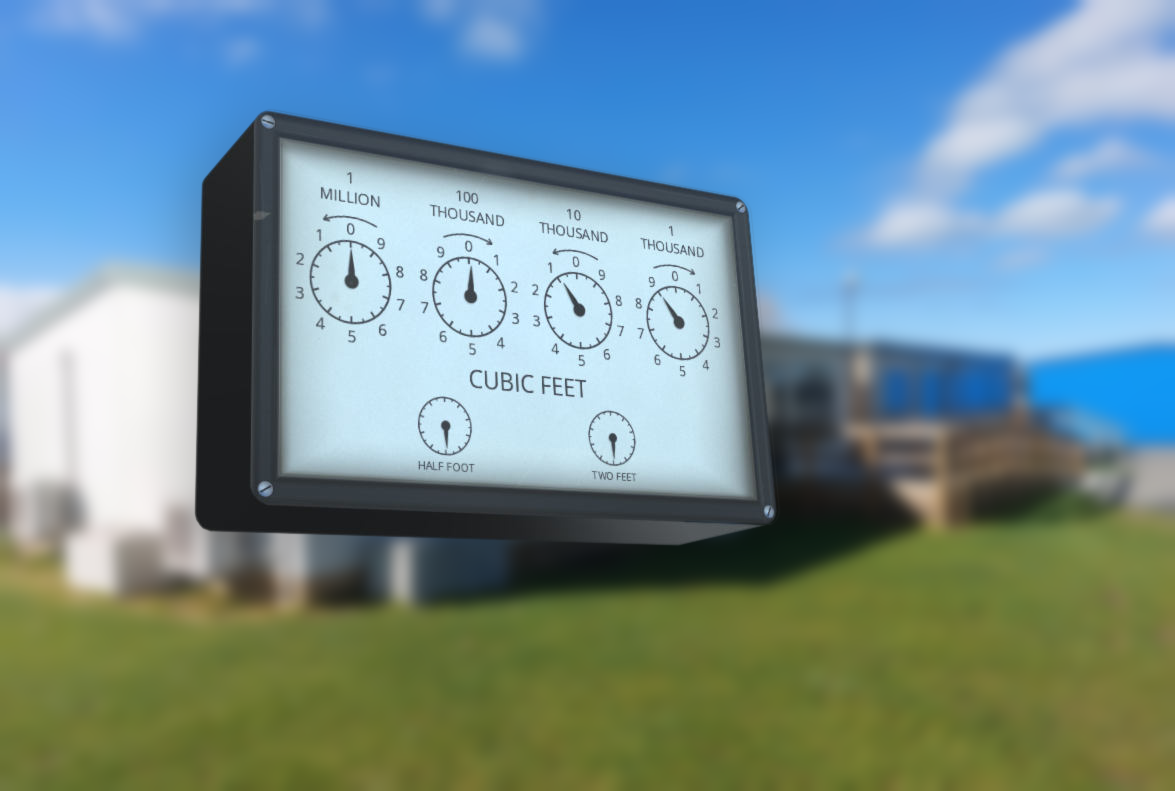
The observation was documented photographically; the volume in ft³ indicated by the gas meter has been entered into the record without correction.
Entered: 900 ft³
